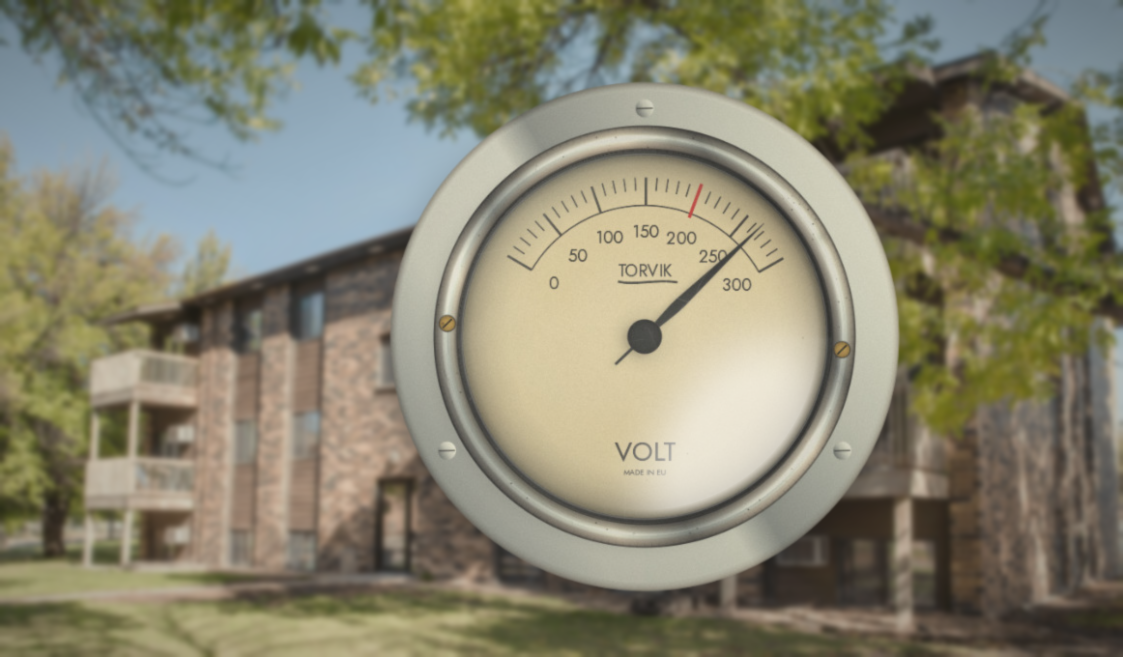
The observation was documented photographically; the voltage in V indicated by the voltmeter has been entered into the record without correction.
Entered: 265 V
